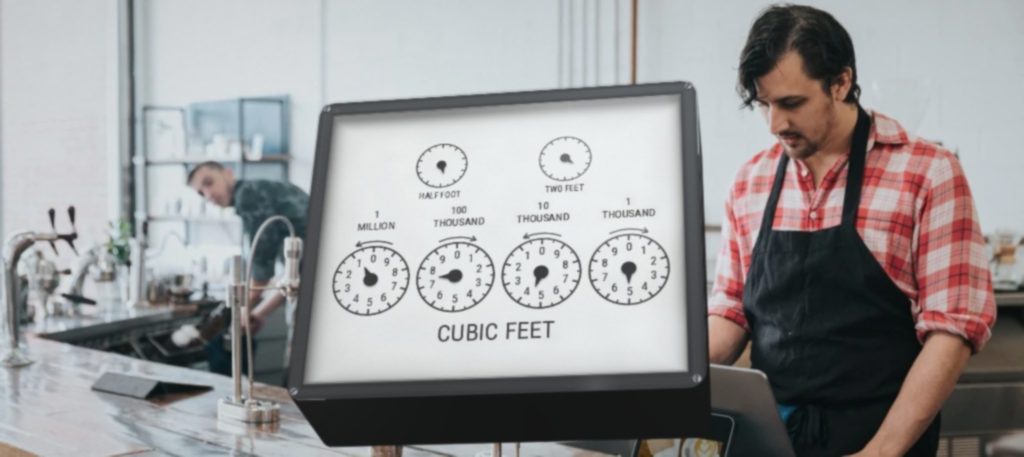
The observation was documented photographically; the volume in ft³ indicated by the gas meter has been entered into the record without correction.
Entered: 74500 ft³
